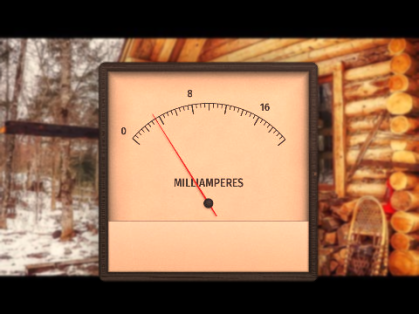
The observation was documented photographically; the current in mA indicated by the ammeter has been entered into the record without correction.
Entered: 3.5 mA
